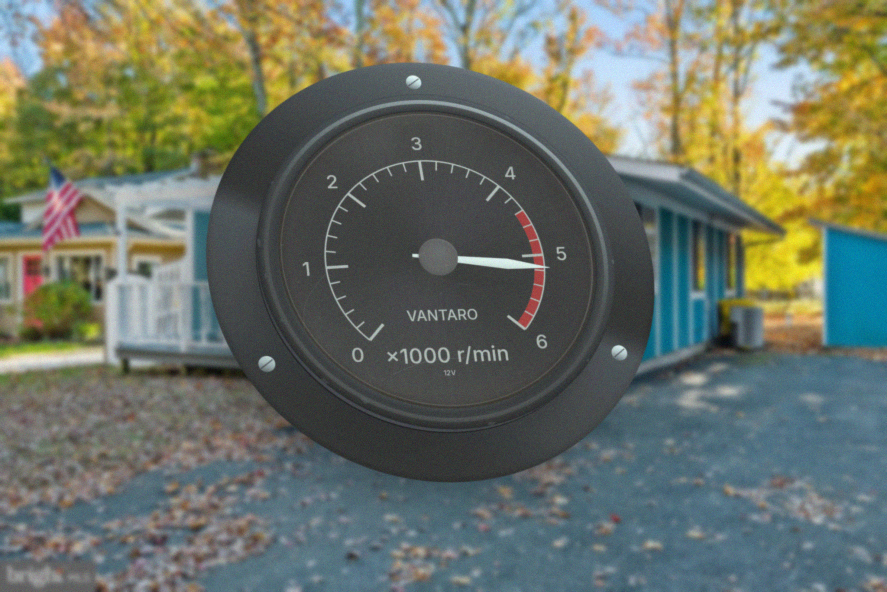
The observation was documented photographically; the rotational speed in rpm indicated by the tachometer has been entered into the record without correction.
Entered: 5200 rpm
